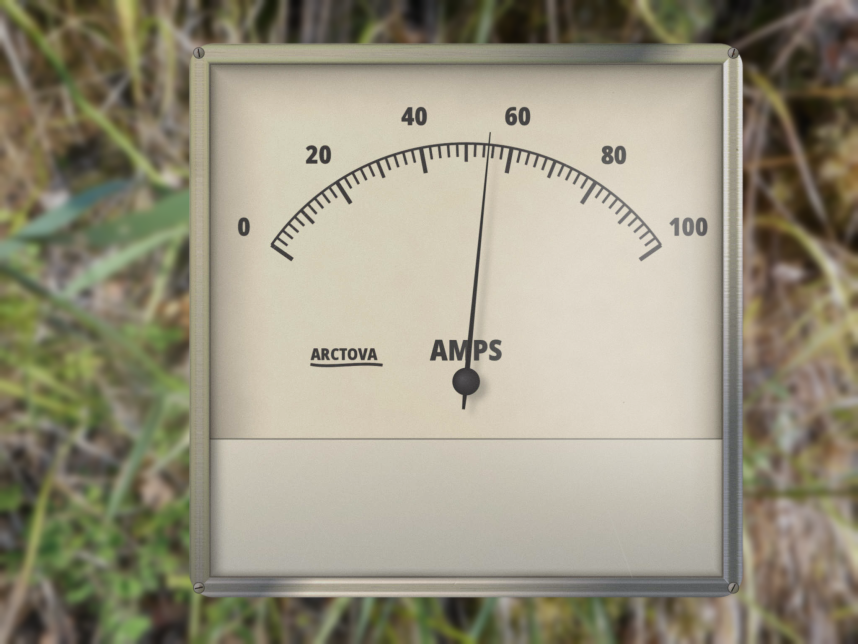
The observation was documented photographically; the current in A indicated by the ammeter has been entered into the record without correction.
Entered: 55 A
